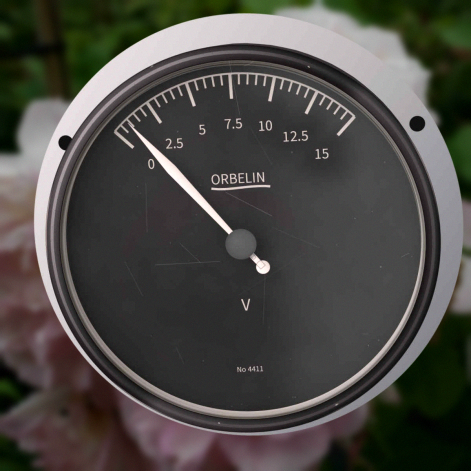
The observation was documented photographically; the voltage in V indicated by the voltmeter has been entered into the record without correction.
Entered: 1 V
